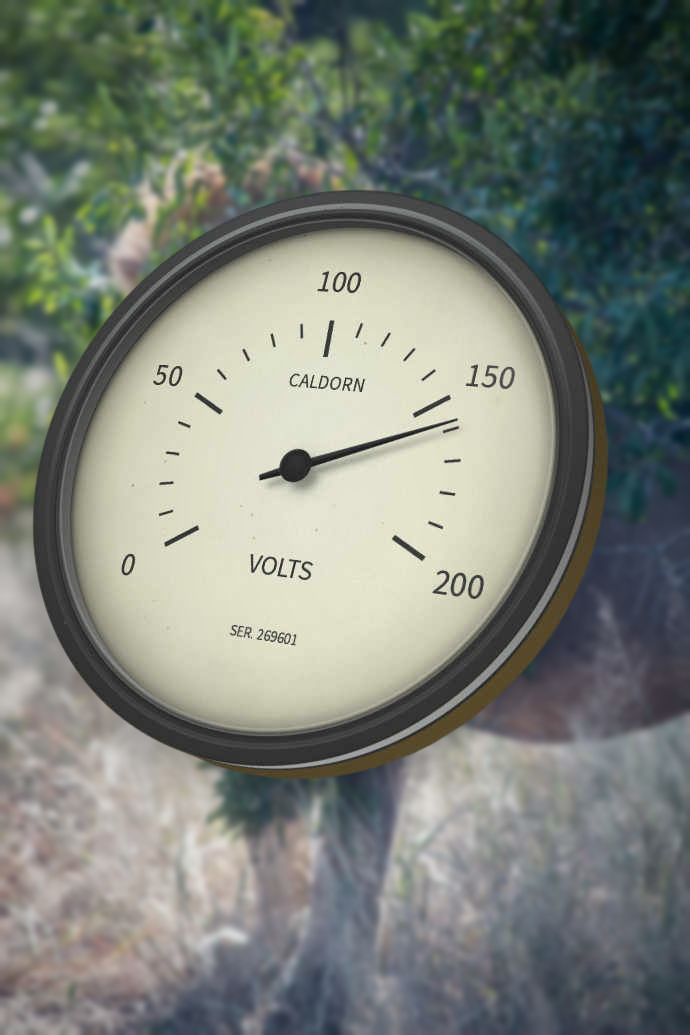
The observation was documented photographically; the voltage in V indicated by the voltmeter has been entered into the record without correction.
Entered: 160 V
